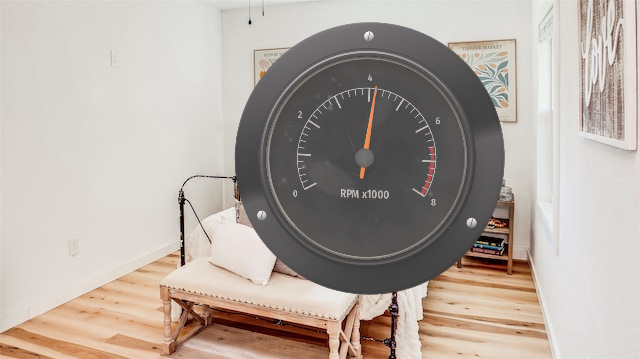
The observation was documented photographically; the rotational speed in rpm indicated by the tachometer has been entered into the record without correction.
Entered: 4200 rpm
